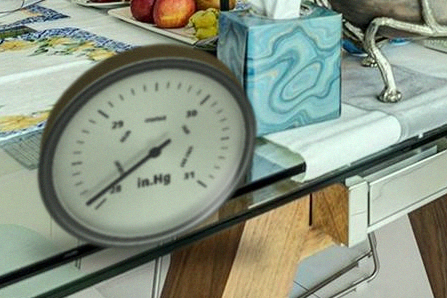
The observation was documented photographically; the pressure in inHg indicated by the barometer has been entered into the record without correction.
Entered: 28.1 inHg
